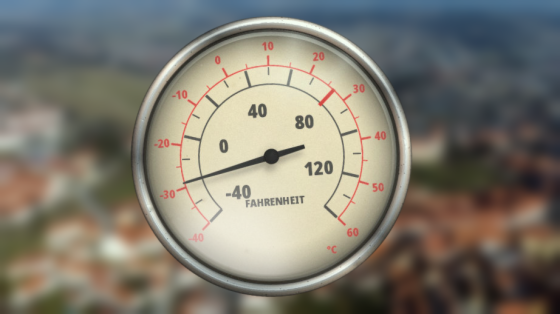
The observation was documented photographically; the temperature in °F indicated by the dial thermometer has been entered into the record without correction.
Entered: -20 °F
